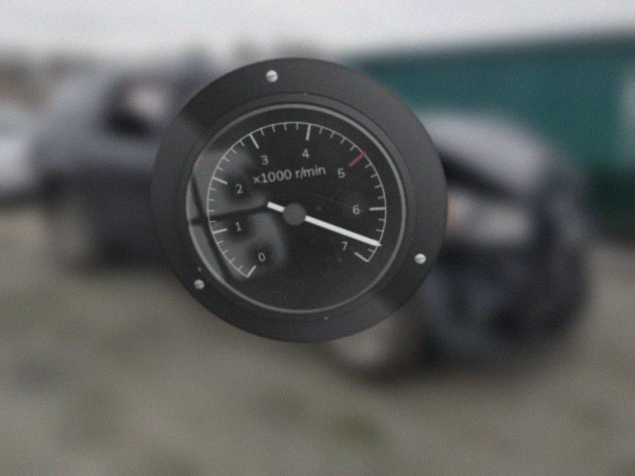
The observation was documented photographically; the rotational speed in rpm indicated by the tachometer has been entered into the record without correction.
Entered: 6600 rpm
